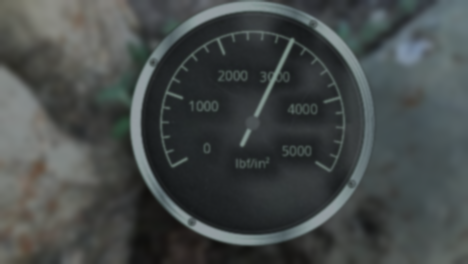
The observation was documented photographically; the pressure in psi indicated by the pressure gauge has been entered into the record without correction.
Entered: 3000 psi
